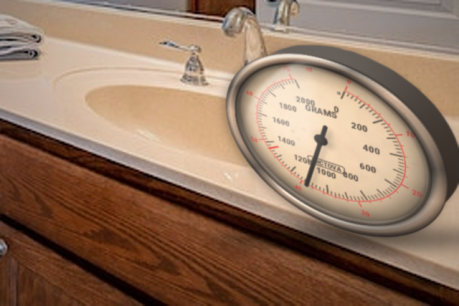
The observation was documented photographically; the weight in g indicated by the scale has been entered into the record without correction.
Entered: 1100 g
